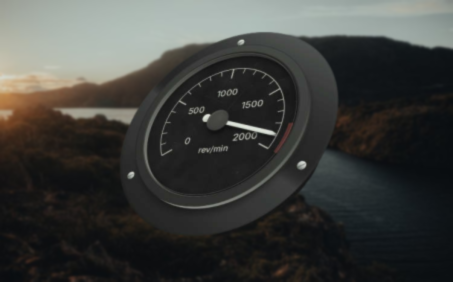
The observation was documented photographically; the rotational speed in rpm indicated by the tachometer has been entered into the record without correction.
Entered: 1900 rpm
